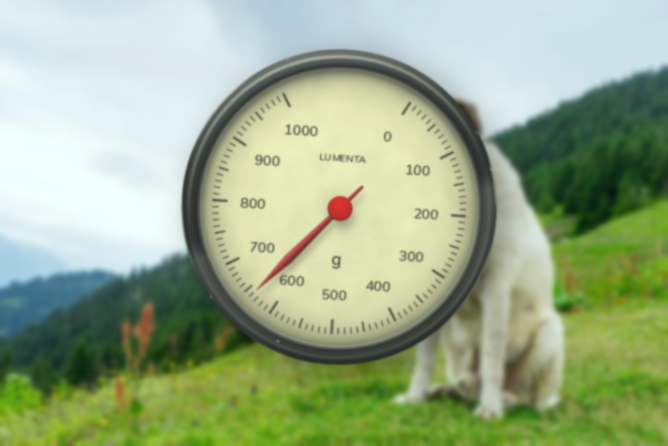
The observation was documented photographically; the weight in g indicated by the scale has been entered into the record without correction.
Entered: 640 g
